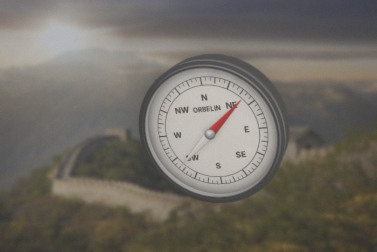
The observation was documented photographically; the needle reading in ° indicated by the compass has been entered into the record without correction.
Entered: 50 °
